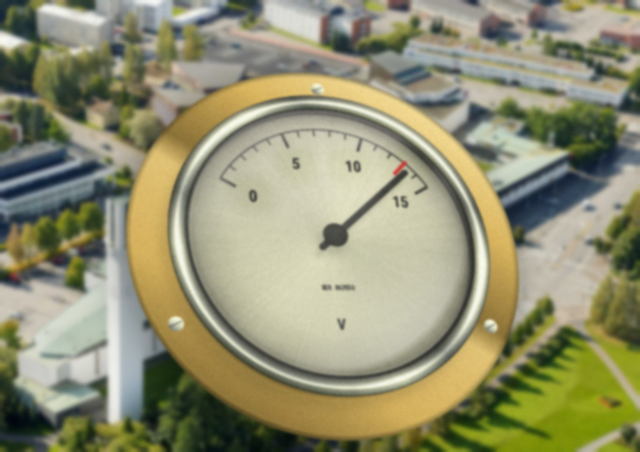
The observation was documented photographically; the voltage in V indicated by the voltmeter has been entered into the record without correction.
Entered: 13.5 V
